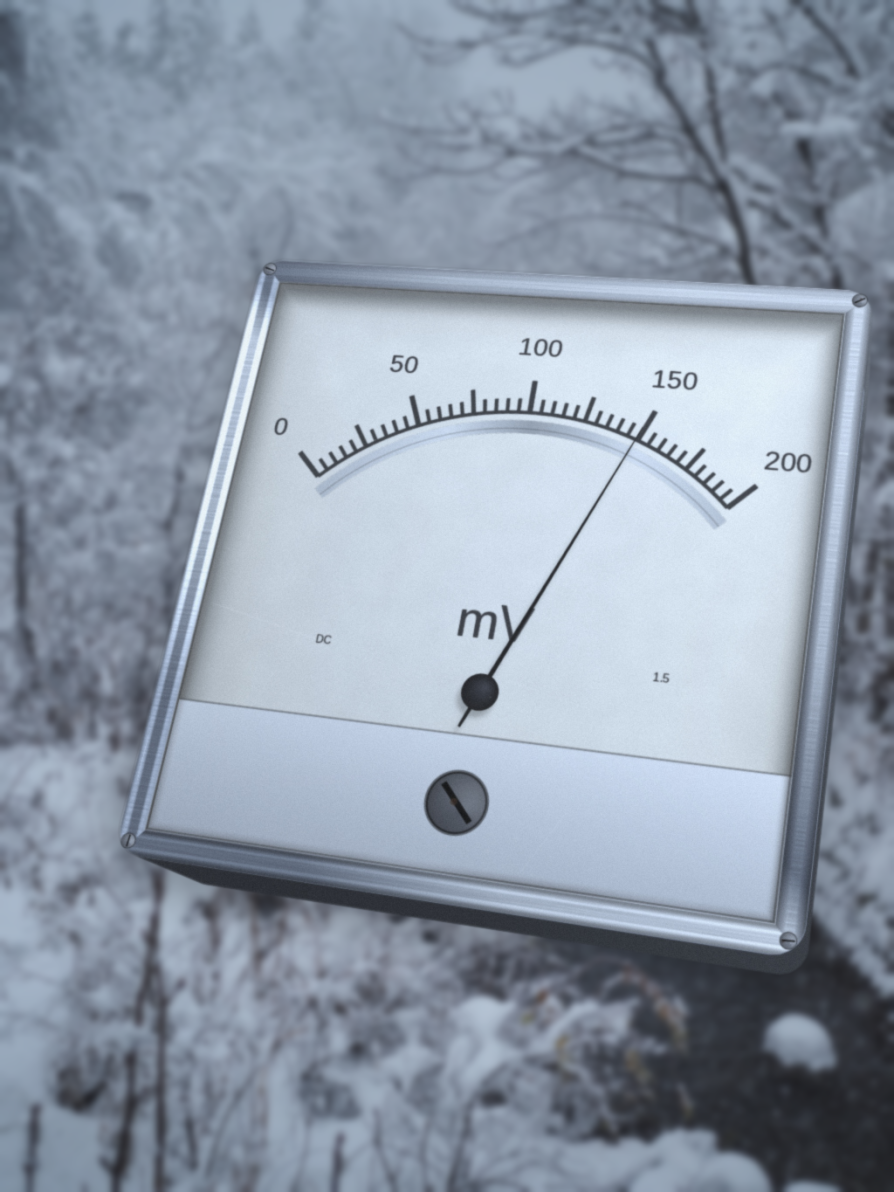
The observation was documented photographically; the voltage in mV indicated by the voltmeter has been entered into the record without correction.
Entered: 150 mV
